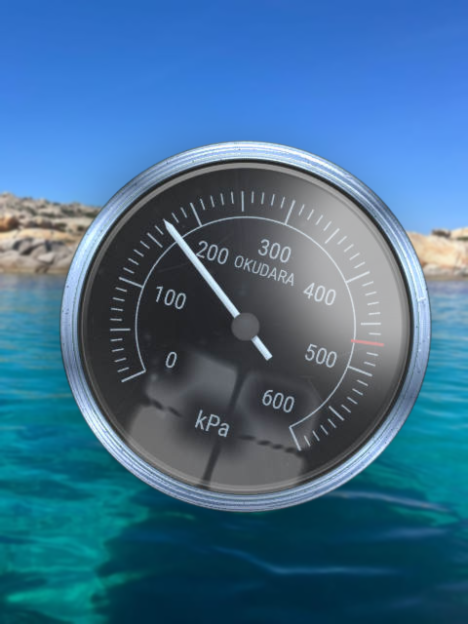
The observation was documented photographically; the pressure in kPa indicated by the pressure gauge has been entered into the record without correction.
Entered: 170 kPa
